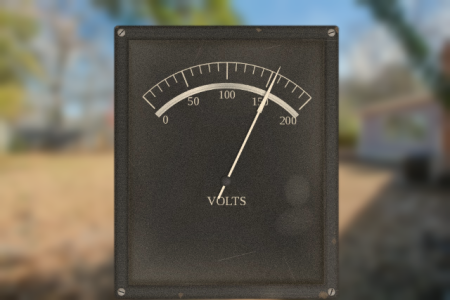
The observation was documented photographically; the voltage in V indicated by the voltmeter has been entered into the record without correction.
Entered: 155 V
